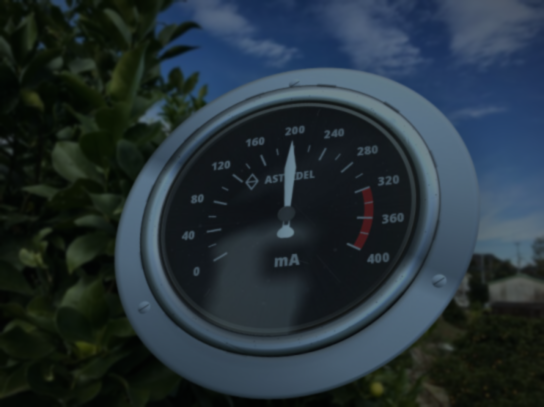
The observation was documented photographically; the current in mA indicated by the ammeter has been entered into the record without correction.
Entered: 200 mA
